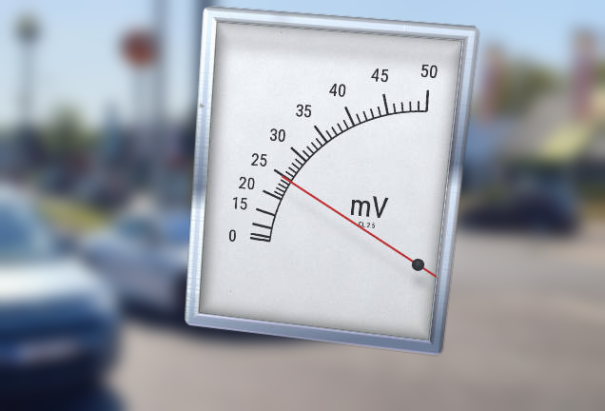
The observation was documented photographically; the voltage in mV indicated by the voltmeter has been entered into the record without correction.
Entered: 25 mV
